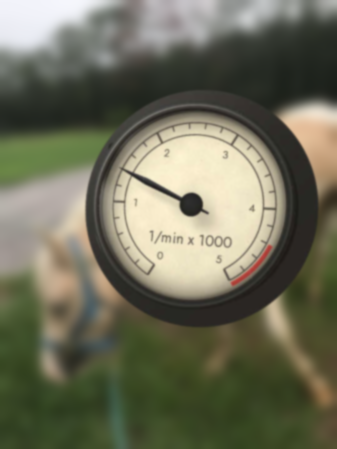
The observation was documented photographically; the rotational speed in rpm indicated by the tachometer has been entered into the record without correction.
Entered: 1400 rpm
